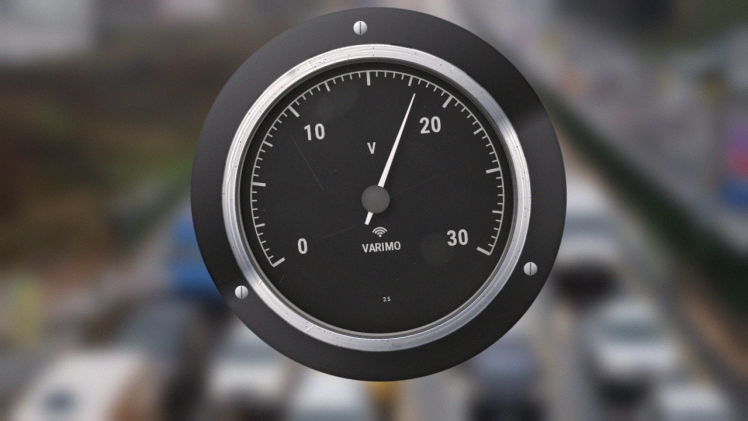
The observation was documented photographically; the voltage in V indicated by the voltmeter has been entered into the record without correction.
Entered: 18 V
